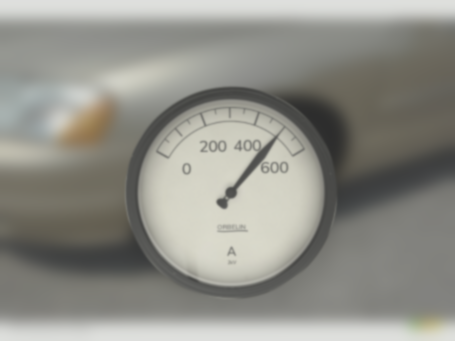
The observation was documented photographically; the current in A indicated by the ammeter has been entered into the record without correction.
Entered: 500 A
